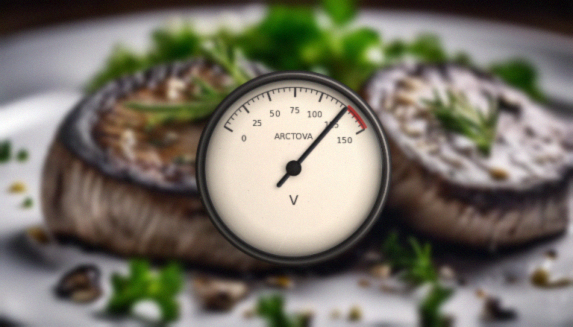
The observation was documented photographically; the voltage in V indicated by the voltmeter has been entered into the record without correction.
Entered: 125 V
